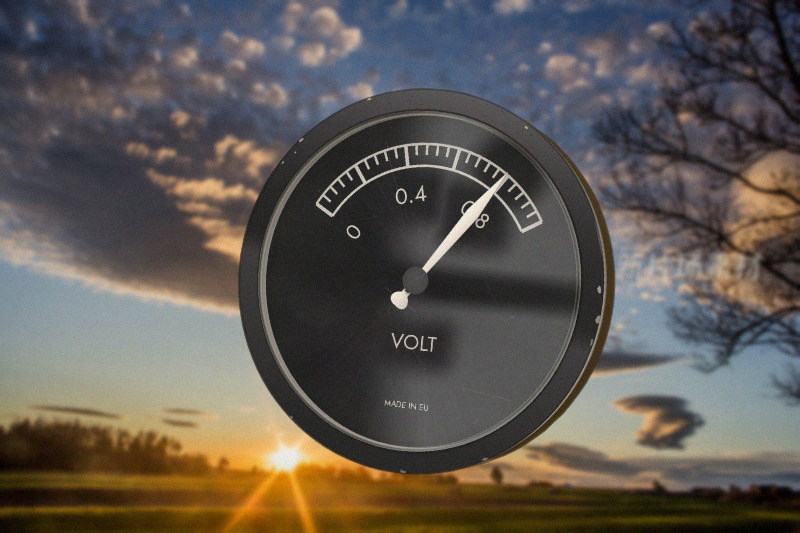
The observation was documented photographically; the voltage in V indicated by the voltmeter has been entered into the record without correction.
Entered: 0.8 V
